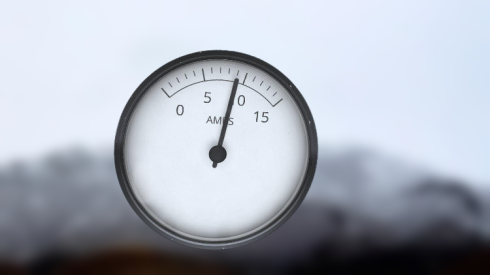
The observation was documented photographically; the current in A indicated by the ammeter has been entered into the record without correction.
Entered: 9 A
